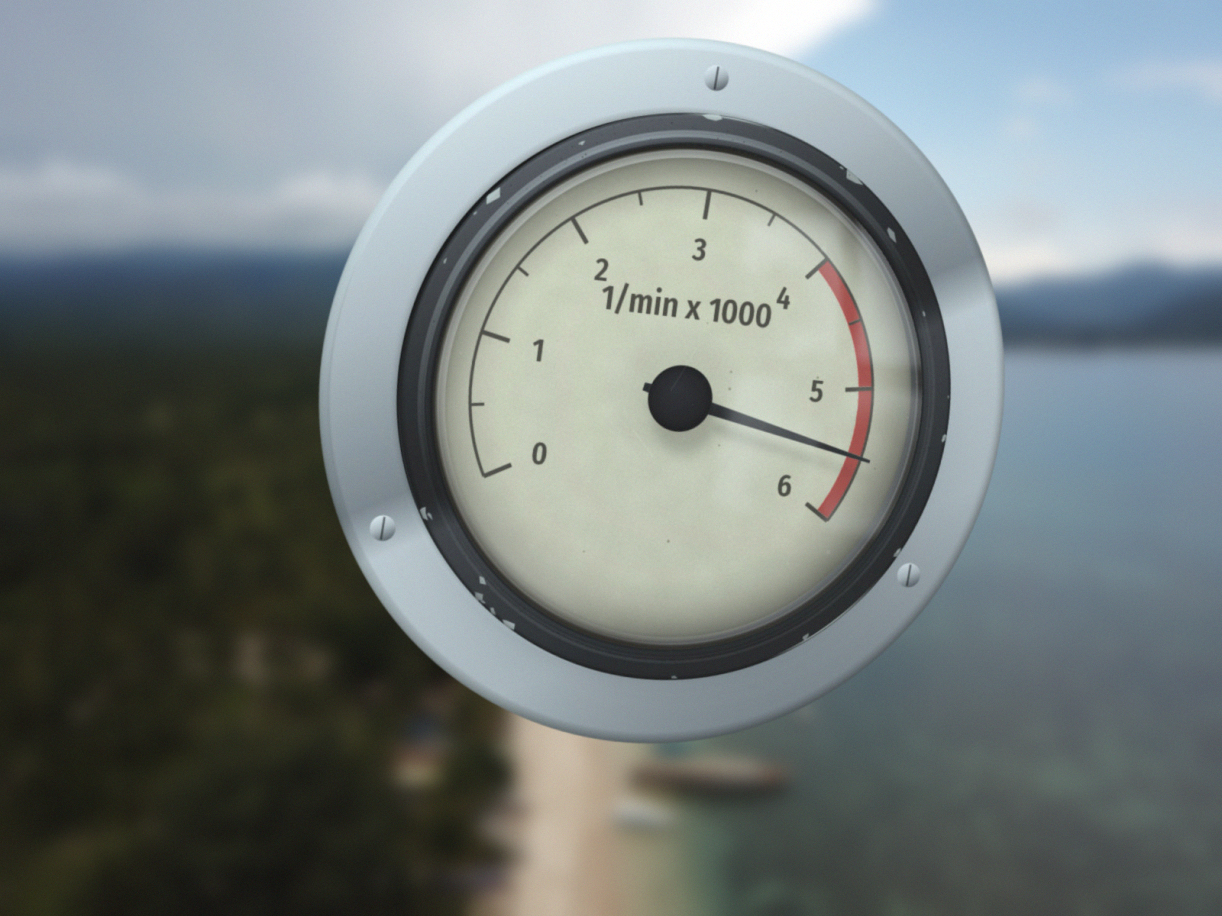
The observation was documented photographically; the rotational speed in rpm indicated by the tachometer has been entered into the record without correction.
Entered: 5500 rpm
